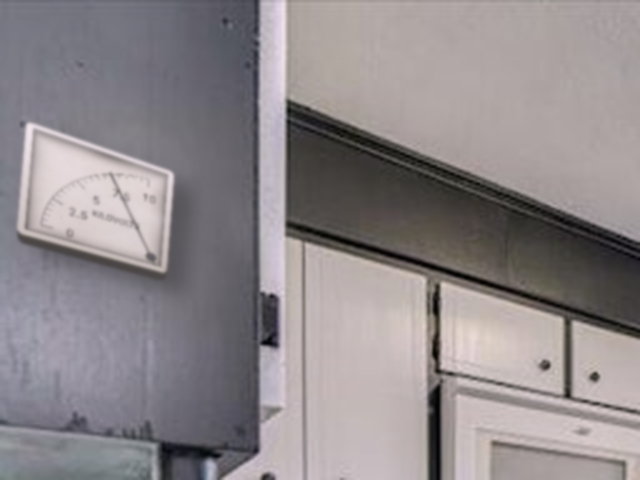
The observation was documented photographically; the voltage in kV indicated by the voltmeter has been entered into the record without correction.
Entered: 7.5 kV
